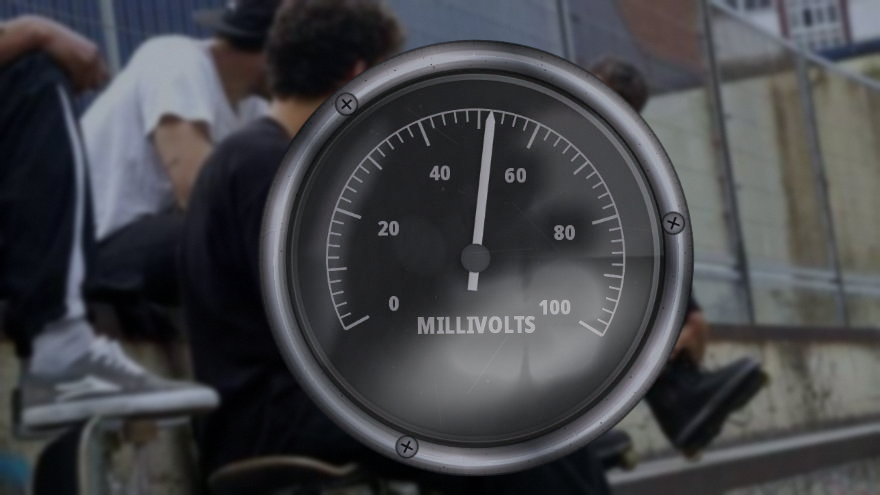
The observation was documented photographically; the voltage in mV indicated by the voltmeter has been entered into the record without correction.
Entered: 52 mV
